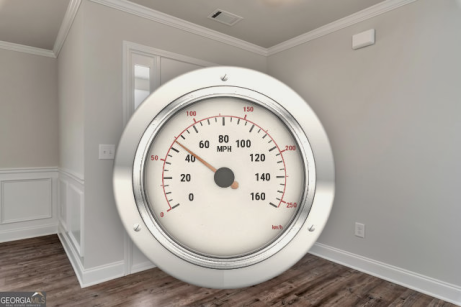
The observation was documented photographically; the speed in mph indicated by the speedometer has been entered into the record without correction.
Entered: 45 mph
